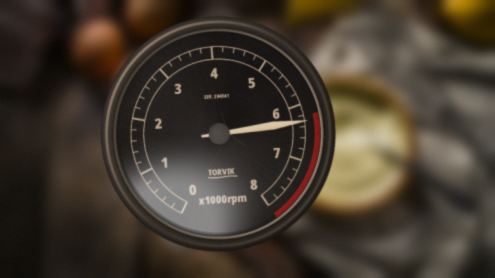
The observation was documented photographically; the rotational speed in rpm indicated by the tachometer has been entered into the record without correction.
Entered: 6300 rpm
